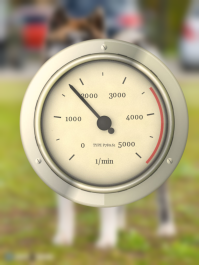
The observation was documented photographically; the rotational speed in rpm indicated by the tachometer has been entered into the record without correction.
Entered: 1750 rpm
